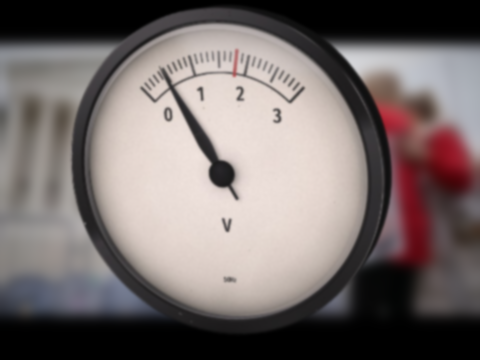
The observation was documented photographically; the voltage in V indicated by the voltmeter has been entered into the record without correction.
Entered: 0.5 V
